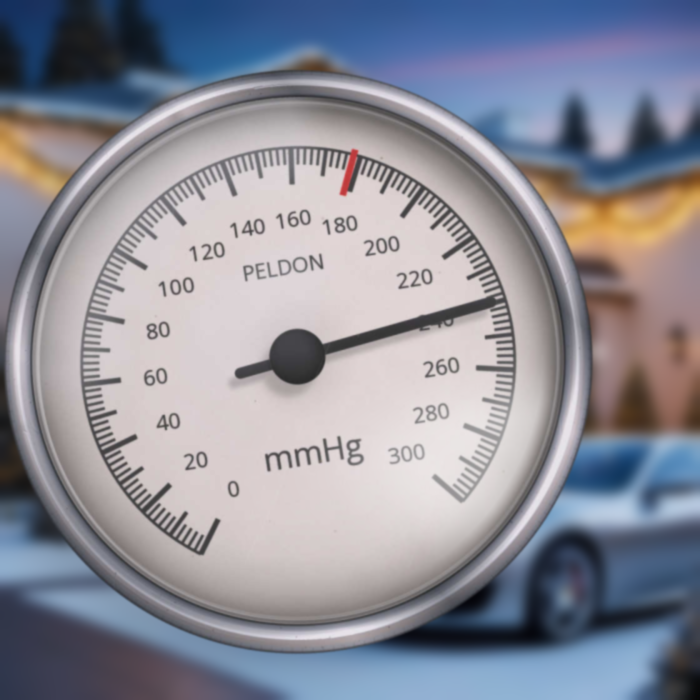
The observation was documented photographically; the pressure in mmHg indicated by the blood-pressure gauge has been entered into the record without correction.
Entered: 240 mmHg
